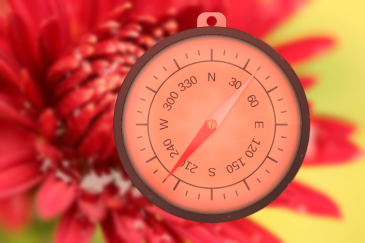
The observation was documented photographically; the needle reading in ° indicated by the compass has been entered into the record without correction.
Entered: 220 °
